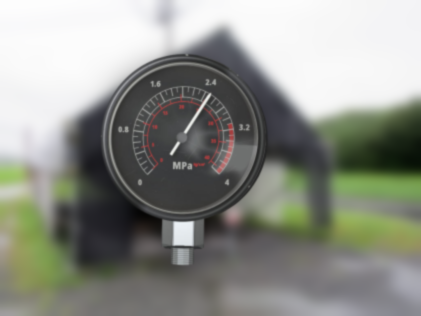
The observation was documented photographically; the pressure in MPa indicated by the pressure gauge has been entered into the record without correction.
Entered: 2.5 MPa
